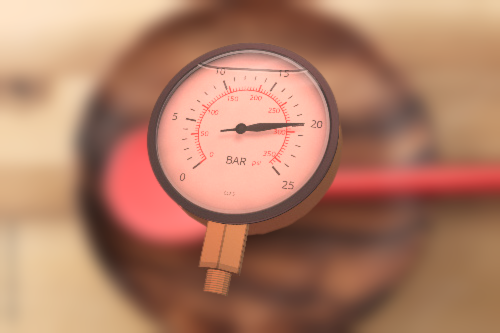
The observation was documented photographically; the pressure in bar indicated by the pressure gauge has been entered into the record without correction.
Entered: 20 bar
